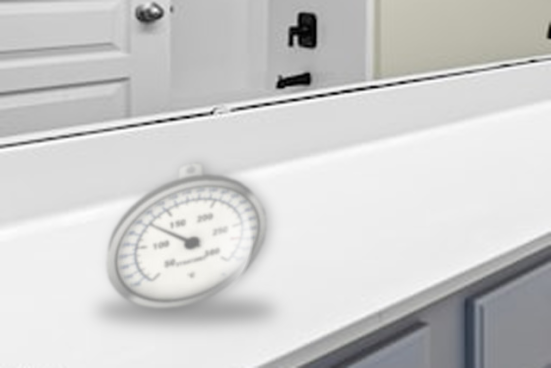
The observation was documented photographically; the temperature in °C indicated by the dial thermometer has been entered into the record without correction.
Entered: 130 °C
